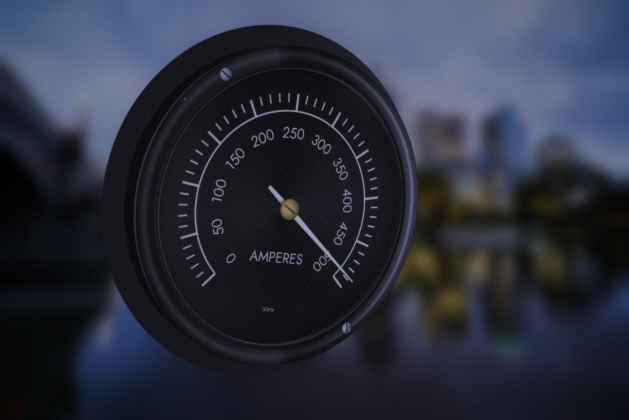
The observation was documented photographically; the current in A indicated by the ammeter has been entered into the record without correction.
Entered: 490 A
